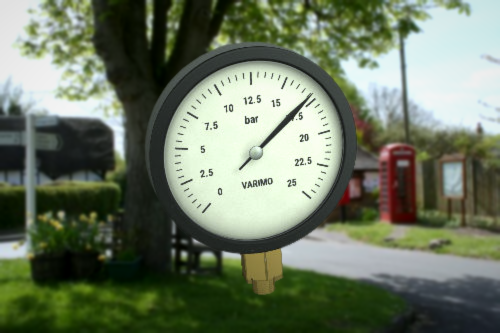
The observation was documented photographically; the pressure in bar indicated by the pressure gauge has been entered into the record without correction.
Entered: 17 bar
